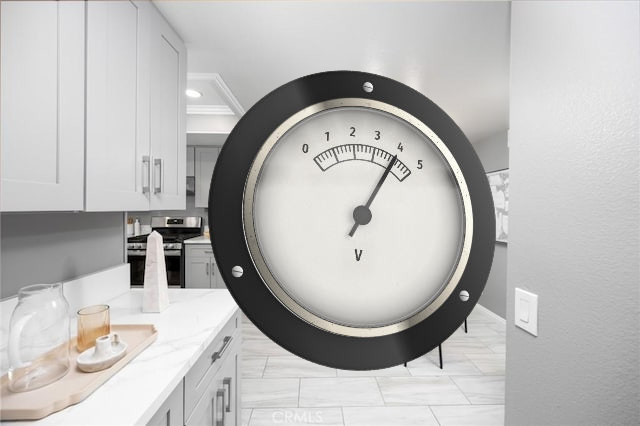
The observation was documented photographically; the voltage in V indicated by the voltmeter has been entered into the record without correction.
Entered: 4 V
